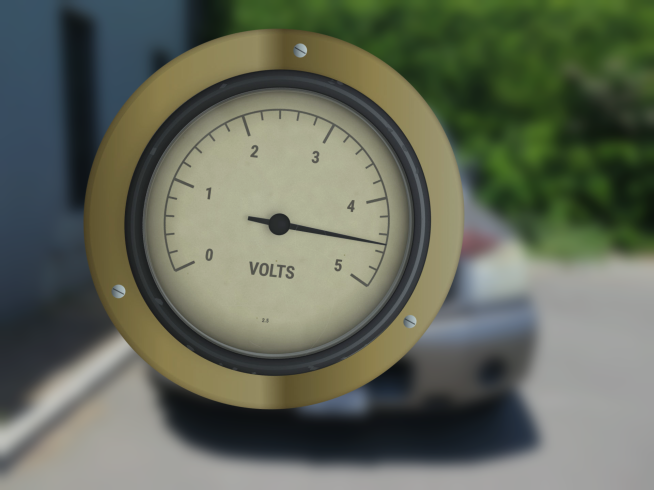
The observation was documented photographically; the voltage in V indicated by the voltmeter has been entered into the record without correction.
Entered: 4.5 V
